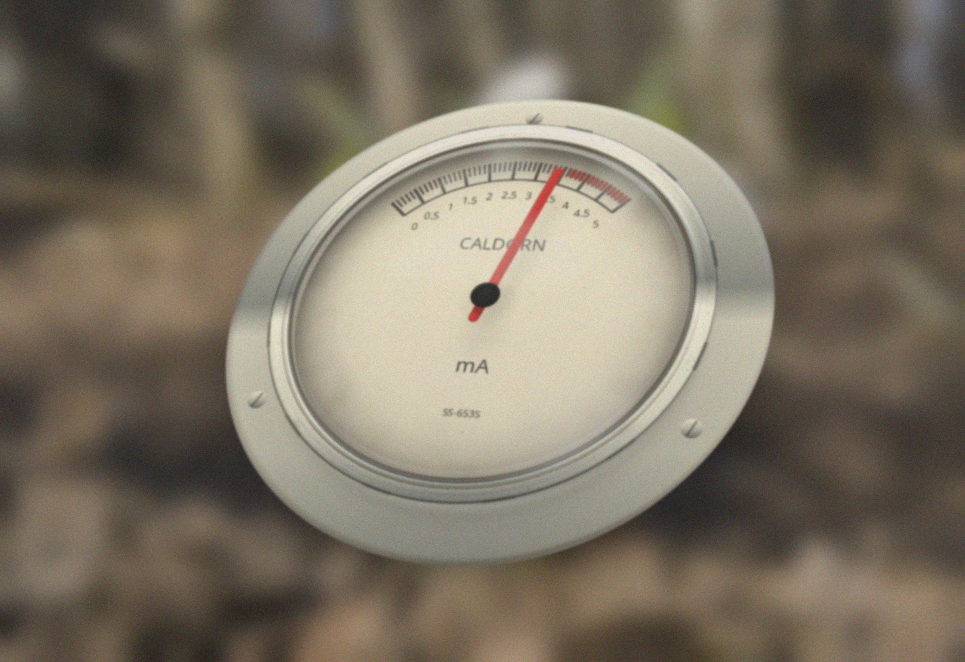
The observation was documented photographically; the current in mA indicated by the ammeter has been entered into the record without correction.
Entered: 3.5 mA
